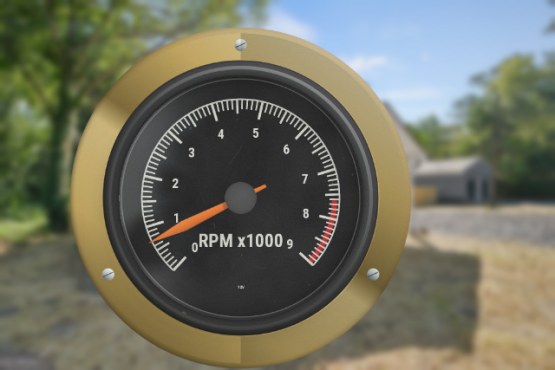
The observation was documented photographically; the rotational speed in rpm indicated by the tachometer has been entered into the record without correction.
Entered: 700 rpm
